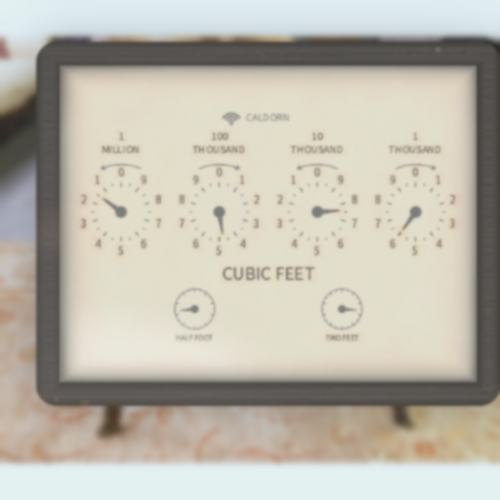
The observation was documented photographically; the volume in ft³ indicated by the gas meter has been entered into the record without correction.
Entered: 147600 ft³
